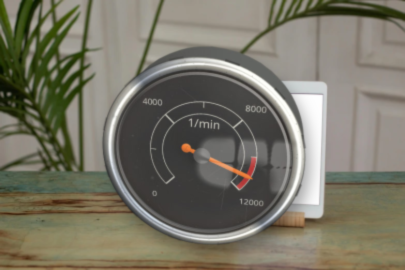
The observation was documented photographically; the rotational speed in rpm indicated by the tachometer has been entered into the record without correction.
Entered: 11000 rpm
